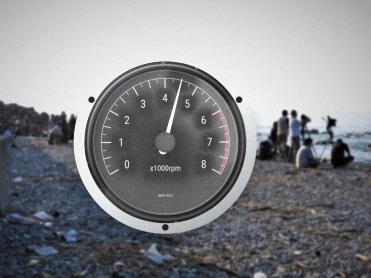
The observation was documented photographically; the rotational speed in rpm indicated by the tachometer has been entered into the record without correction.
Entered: 4500 rpm
